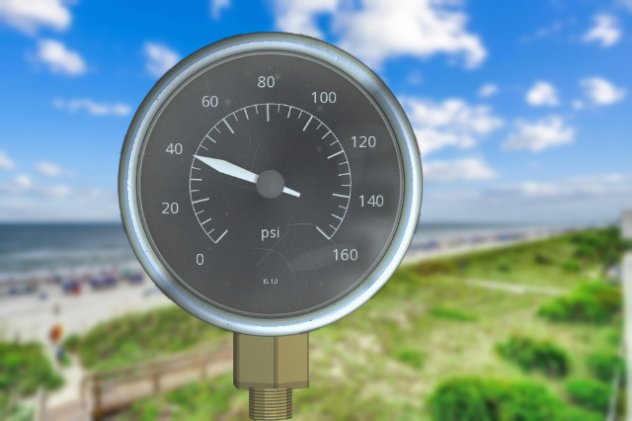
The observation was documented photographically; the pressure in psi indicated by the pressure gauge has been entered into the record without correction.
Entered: 40 psi
